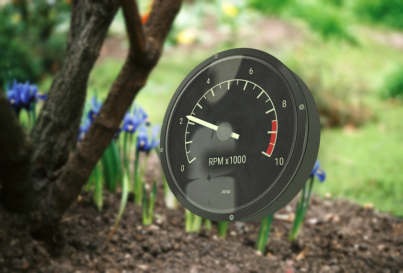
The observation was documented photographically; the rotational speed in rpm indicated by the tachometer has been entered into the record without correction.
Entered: 2250 rpm
